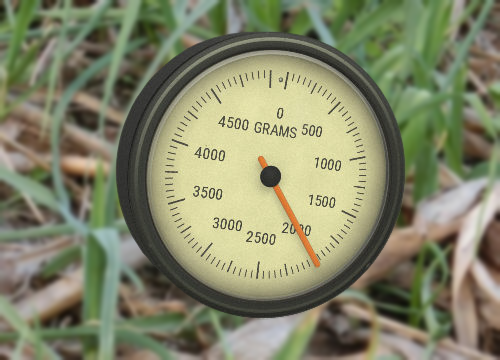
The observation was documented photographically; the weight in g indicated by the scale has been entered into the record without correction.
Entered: 2000 g
